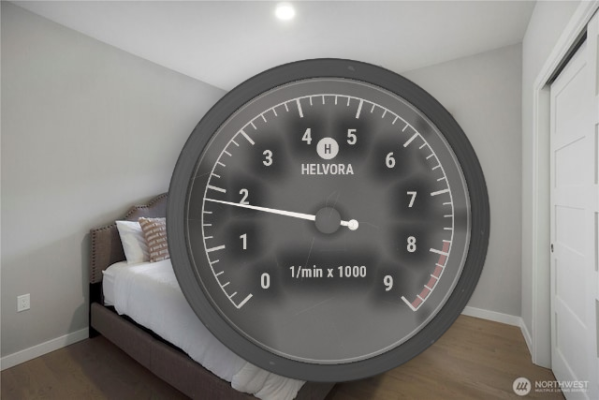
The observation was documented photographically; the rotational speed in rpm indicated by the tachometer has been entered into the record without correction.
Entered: 1800 rpm
